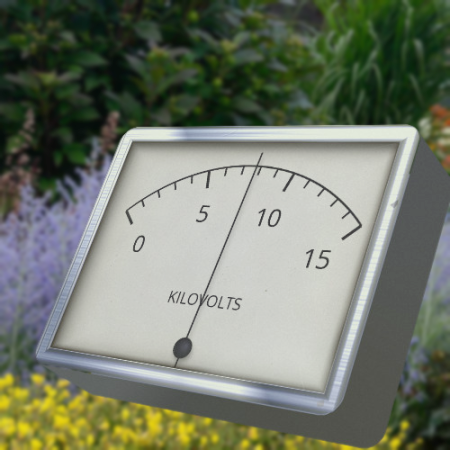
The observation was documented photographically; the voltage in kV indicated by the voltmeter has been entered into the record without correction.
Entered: 8 kV
